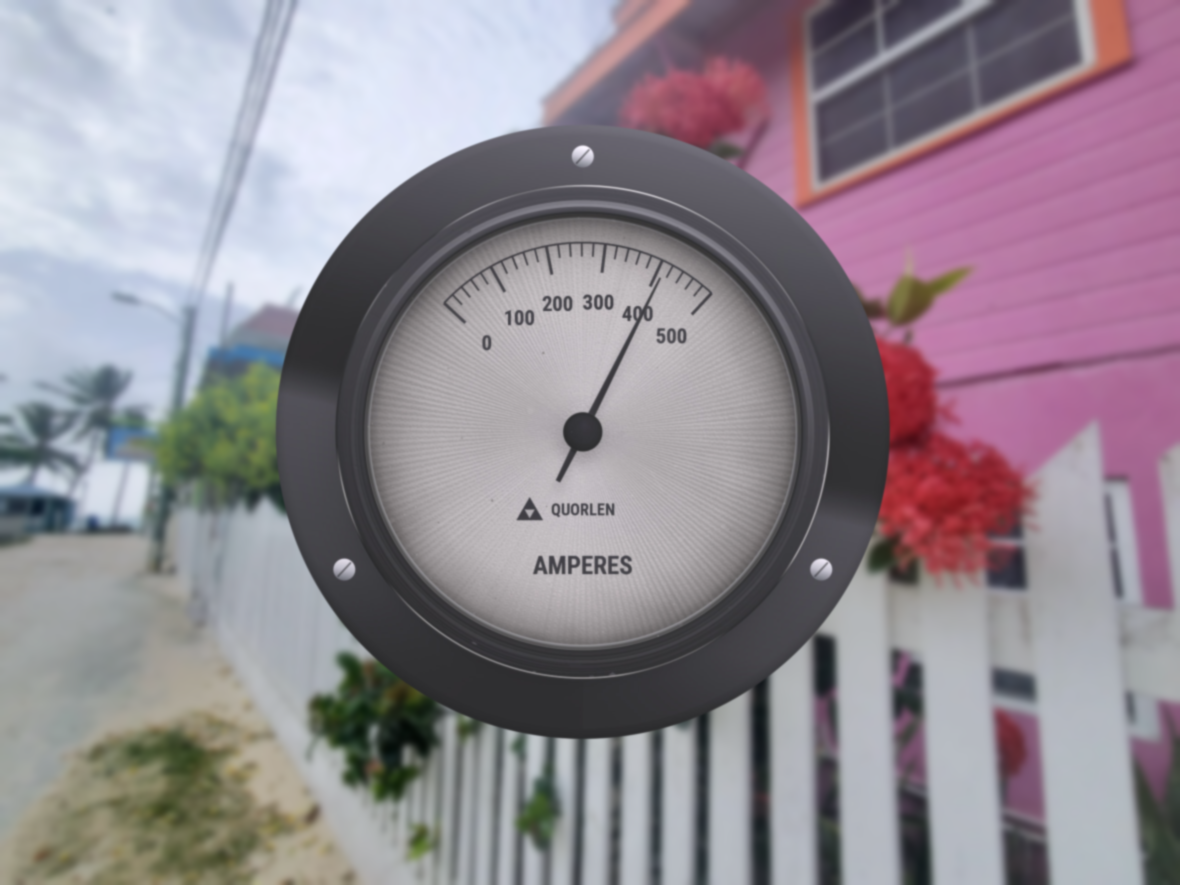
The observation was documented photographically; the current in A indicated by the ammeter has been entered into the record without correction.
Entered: 410 A
